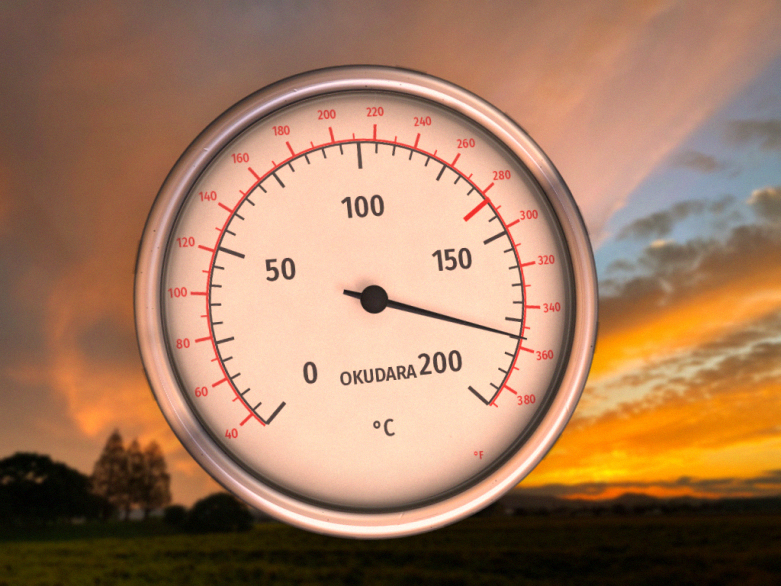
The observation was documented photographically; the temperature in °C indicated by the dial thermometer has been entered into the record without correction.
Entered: 180 °C
